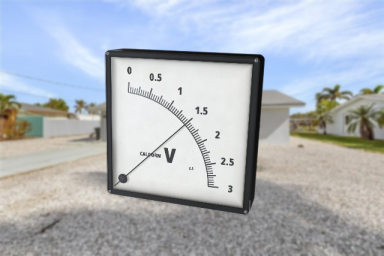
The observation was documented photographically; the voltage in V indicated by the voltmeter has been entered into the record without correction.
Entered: 1.5 V
